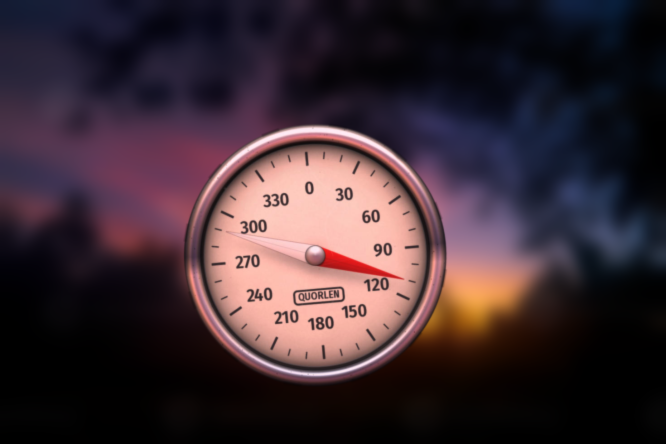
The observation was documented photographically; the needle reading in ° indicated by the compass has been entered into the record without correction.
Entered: 110 °
